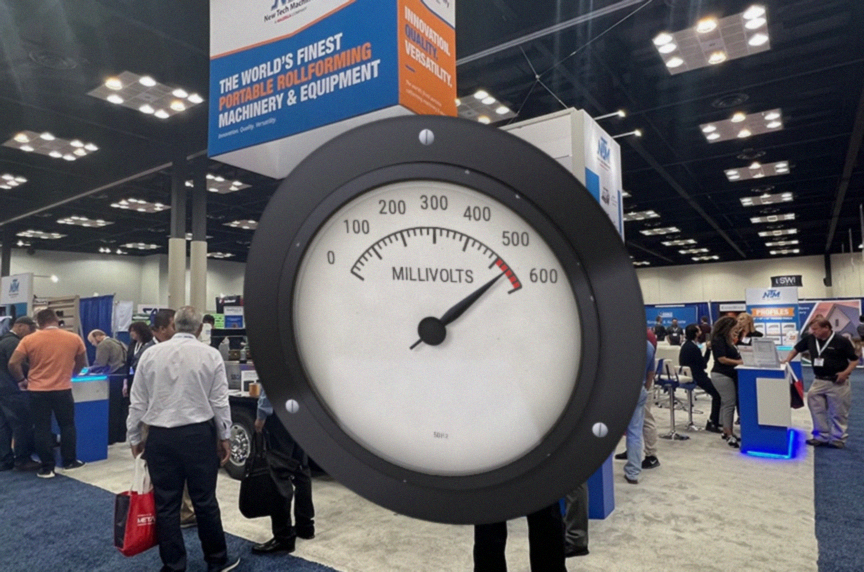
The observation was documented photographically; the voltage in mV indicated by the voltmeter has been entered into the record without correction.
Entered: 540 mV
